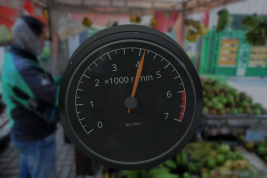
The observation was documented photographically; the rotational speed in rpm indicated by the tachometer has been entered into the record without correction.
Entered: 4125 rpm
